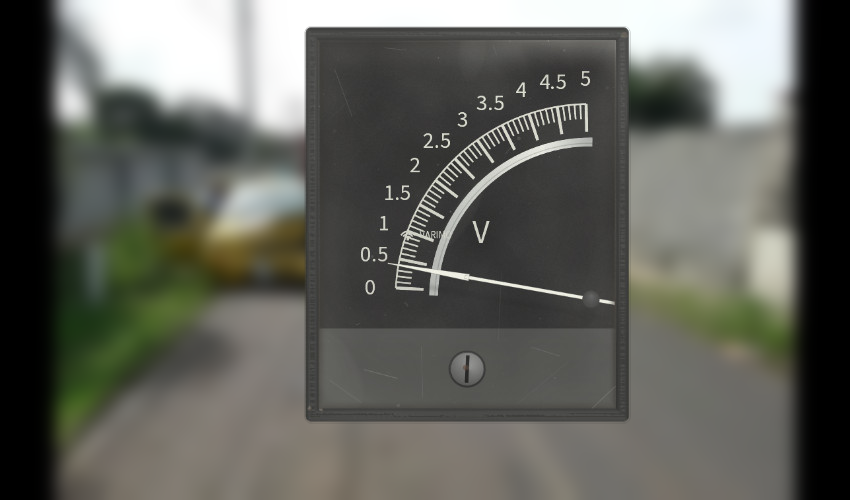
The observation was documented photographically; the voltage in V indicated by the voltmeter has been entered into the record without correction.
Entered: 0.4 V
